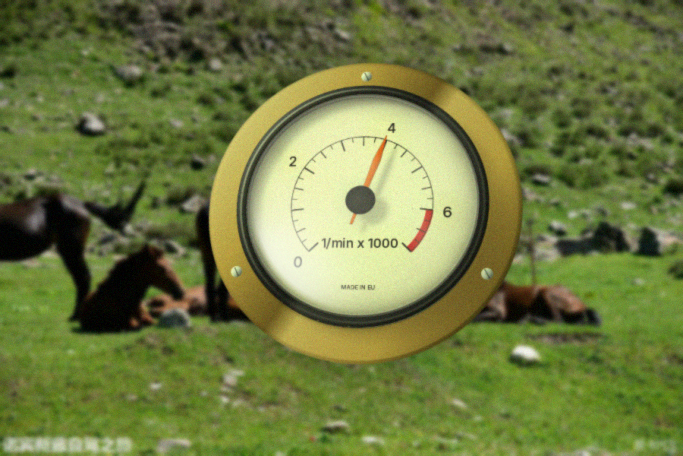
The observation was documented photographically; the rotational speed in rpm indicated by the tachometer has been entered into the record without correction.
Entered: 4000 rpm
